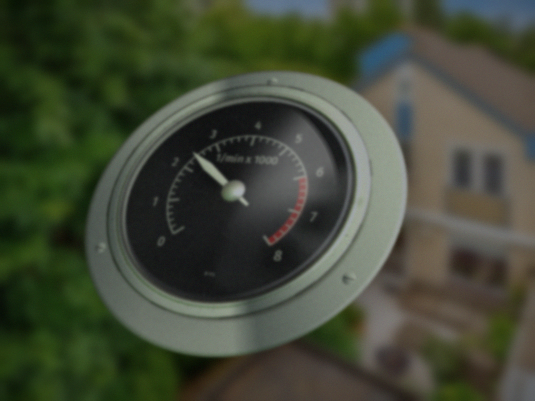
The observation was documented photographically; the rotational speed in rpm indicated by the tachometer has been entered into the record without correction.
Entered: 2400 rpm
